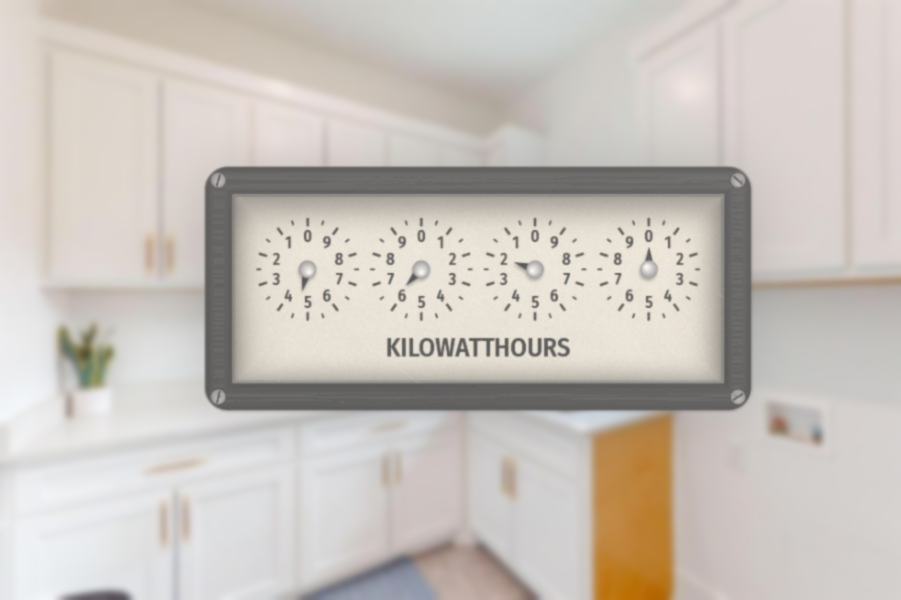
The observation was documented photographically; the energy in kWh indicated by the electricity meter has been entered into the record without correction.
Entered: 4620 kWh
